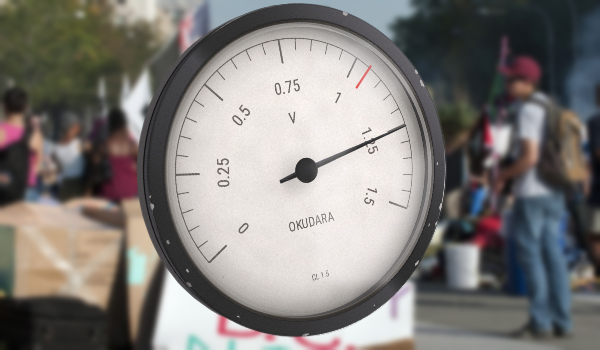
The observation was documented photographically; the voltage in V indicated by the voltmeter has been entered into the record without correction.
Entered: 1.25 V
